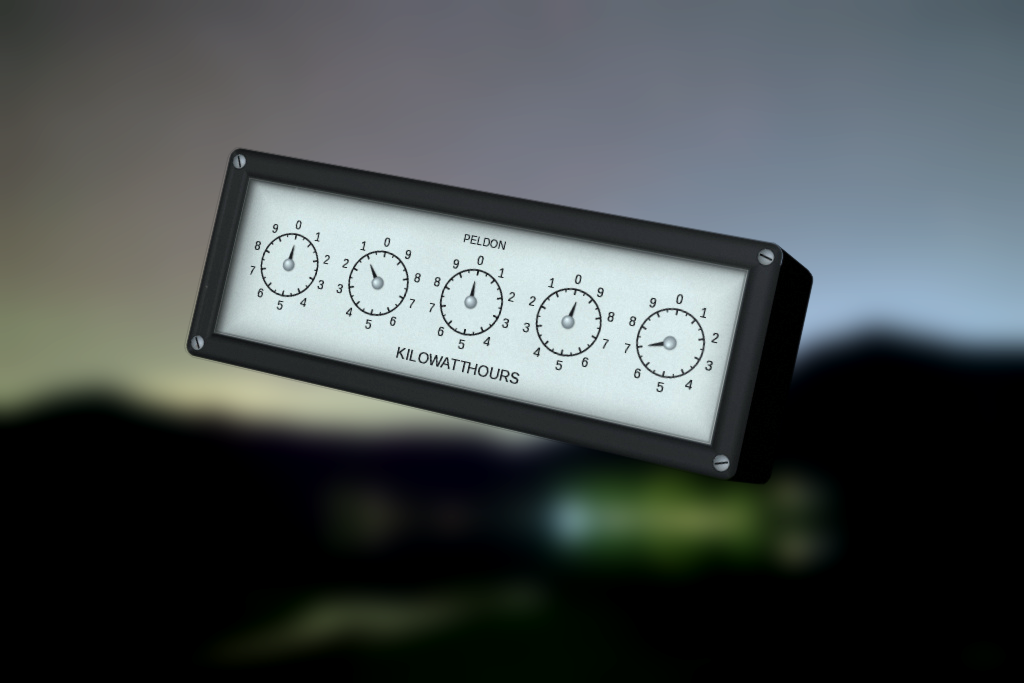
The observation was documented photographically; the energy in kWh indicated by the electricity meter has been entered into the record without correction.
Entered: 997 kWh
